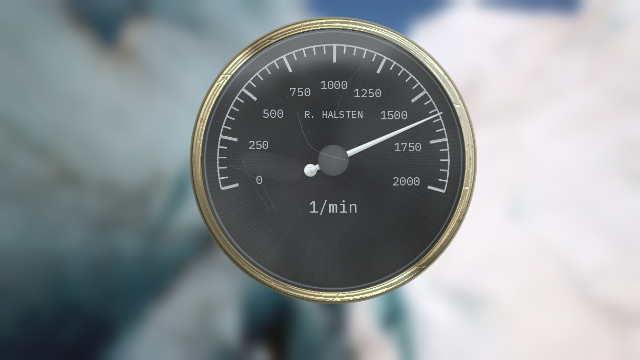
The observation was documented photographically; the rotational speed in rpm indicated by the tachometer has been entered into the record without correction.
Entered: 1625 rpm
